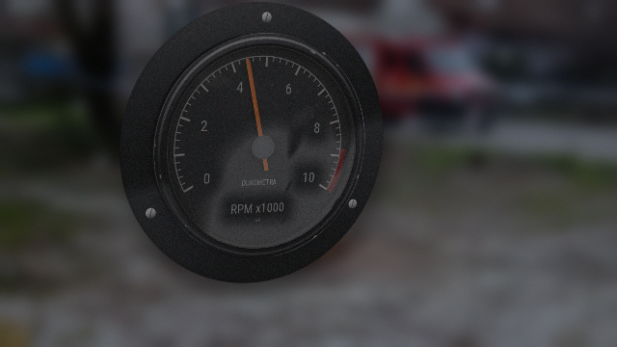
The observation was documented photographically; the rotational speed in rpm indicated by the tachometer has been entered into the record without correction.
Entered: 4400 rpm
